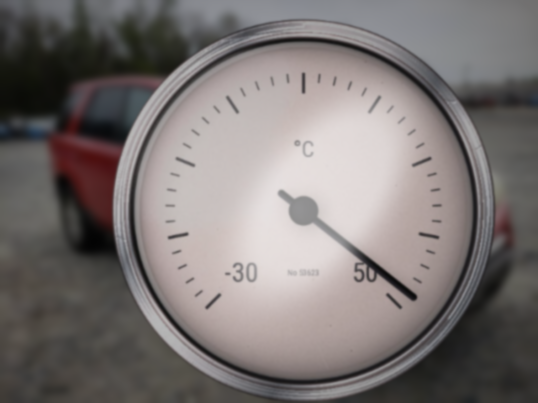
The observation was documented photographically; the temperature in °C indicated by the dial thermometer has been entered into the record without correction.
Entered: 48 °C
